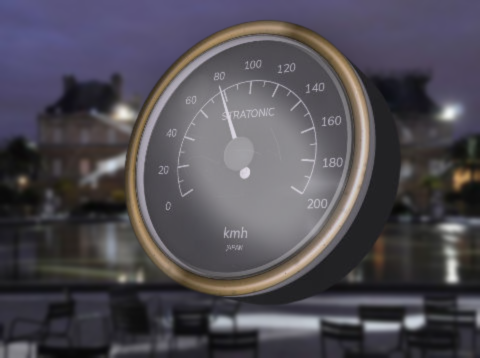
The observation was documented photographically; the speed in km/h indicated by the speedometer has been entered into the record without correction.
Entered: 80 km/h
